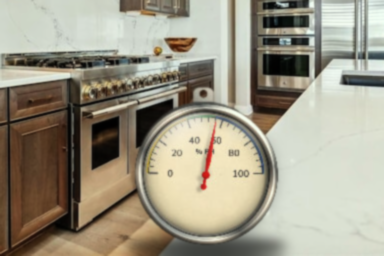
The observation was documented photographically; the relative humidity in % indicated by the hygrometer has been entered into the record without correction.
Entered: 56 %
